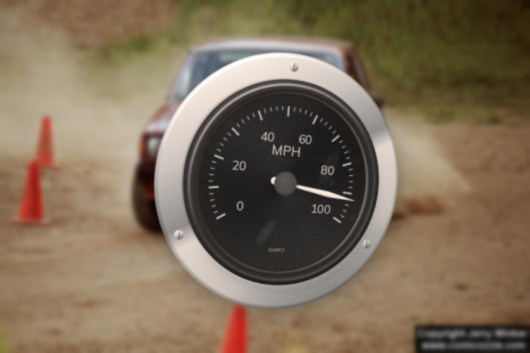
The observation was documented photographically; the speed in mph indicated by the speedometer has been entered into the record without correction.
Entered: 92 mph
